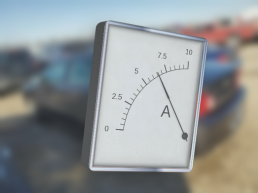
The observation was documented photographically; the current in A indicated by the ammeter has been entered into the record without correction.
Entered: 6.5 A
